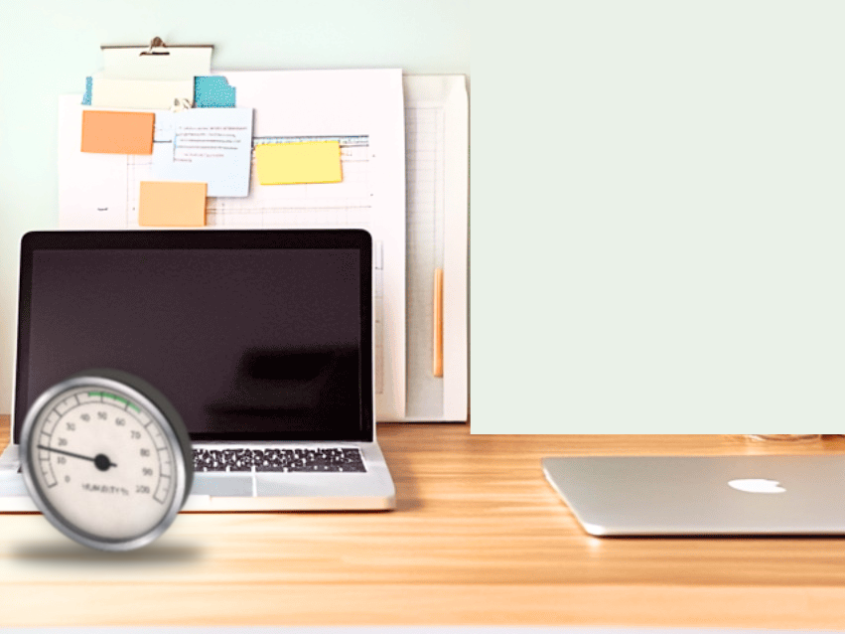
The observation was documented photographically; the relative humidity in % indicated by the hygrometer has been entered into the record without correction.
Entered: 15 %
